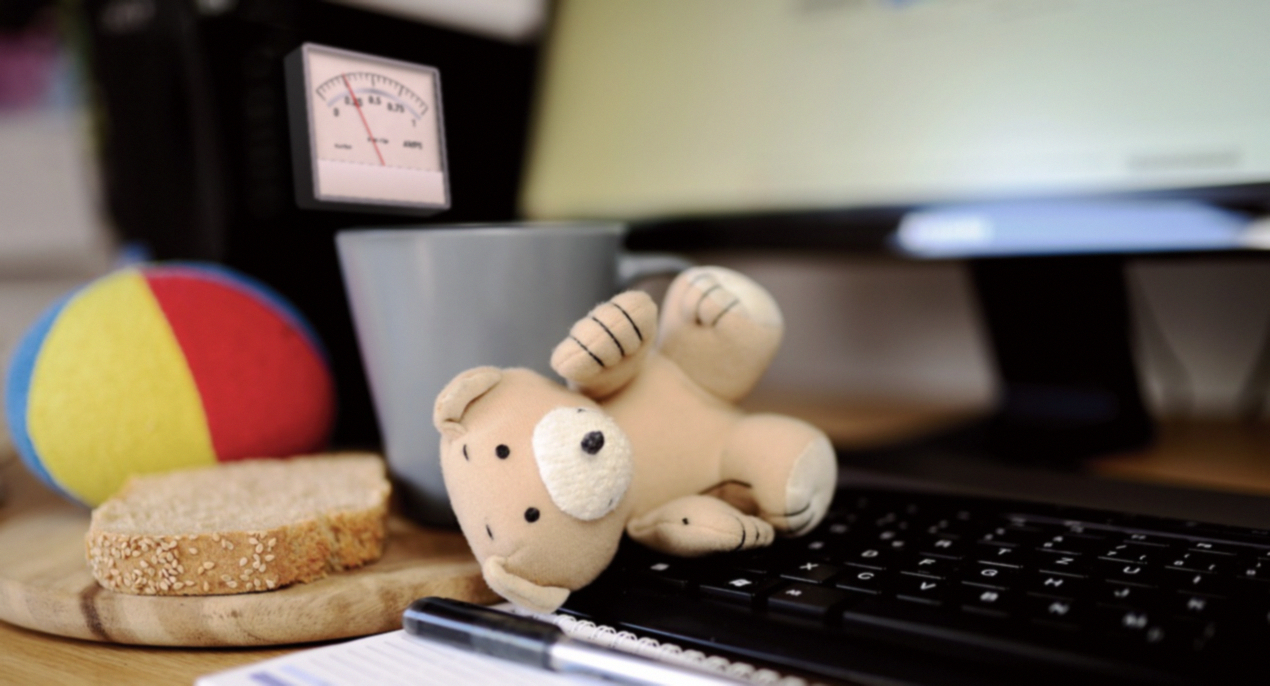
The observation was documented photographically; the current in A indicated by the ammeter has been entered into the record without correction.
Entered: 0.25 A
